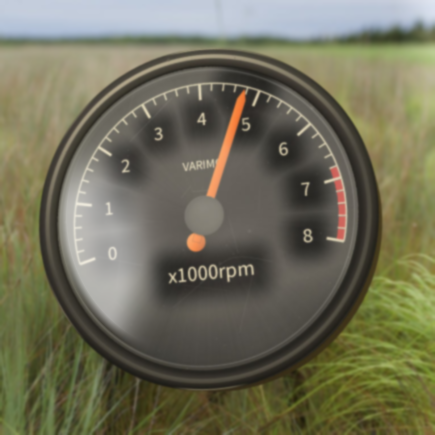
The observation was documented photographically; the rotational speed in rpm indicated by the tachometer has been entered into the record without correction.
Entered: 4800 rpm
